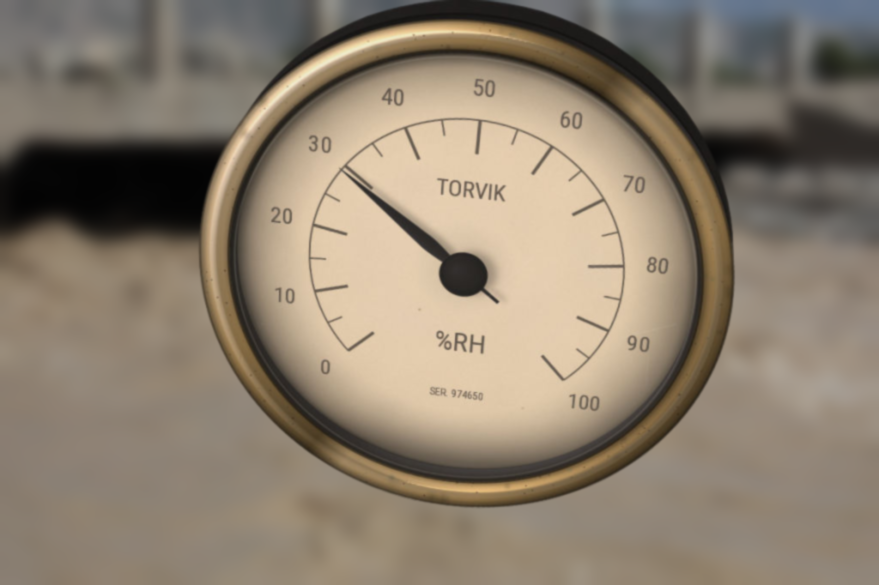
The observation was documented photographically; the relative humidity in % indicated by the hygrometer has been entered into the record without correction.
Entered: 30 %
